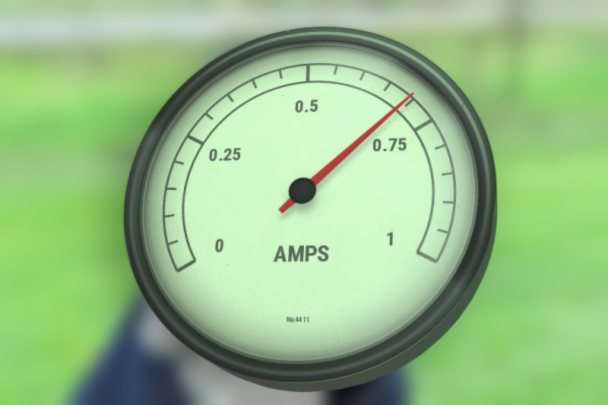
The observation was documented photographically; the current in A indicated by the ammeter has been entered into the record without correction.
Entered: 0.7 A
